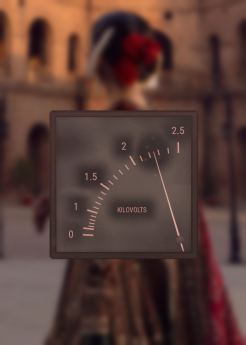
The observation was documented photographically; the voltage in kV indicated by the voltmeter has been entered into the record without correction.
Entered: 2.25 kV
